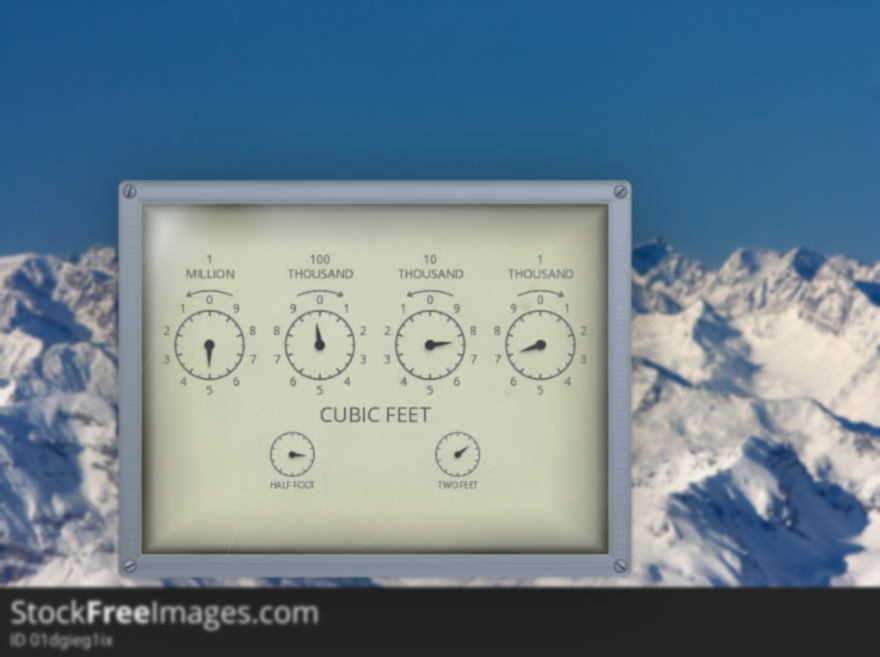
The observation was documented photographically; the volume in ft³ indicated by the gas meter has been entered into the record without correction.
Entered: 497700 ft³
